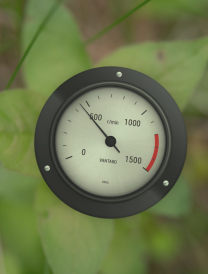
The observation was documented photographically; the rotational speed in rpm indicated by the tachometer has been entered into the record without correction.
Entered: 450 rpm
